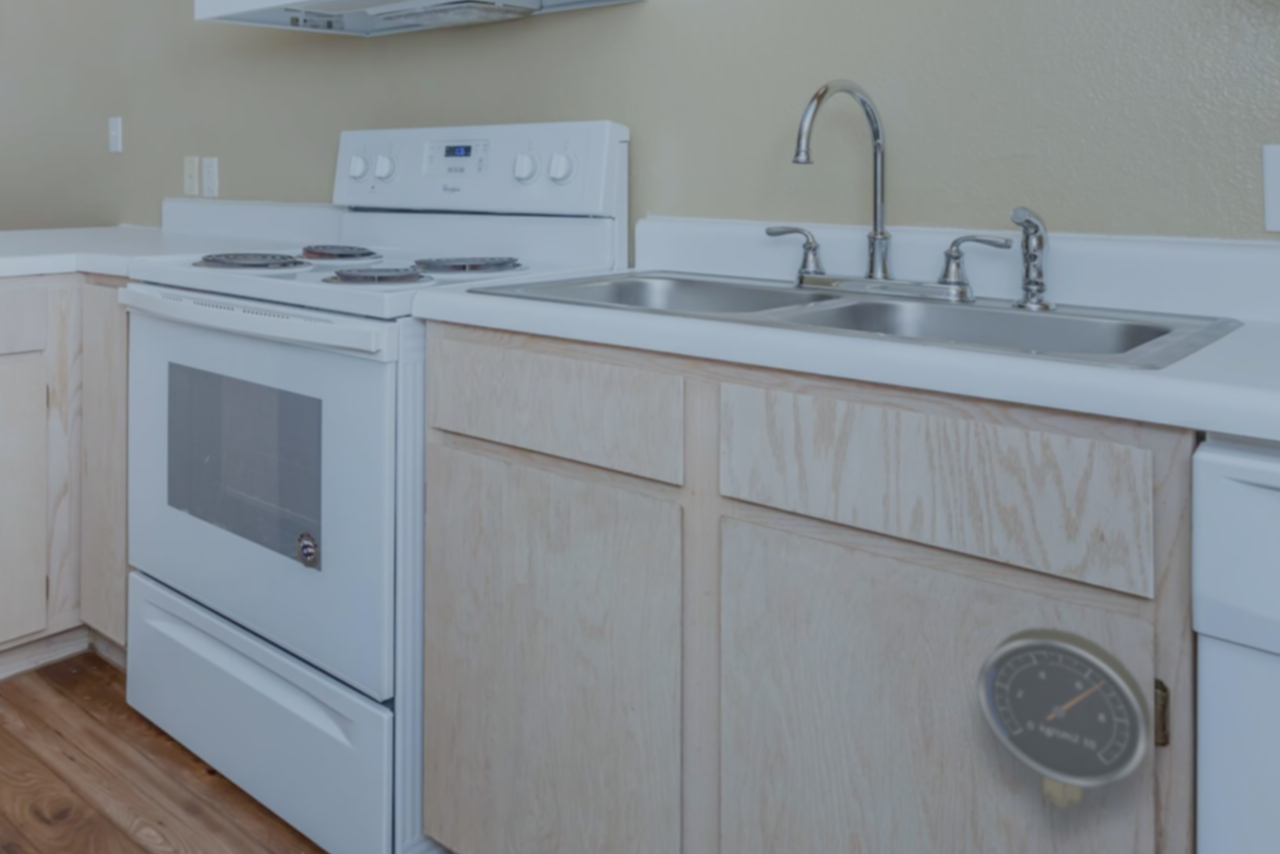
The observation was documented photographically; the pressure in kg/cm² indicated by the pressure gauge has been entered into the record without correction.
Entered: 6.5 kg/cm²
